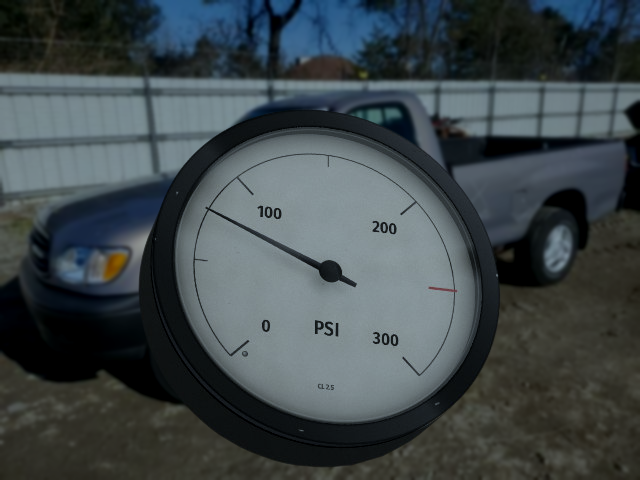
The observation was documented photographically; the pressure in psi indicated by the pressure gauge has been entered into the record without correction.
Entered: 75 psi
